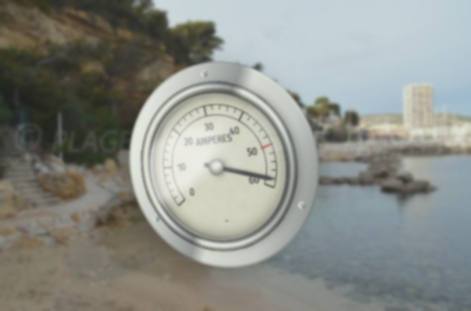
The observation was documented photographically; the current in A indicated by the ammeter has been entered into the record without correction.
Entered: 58 A
